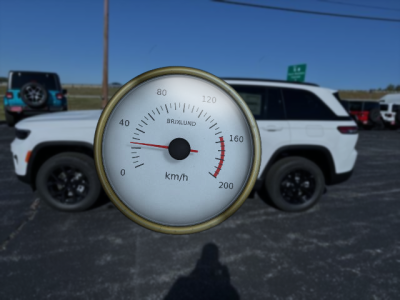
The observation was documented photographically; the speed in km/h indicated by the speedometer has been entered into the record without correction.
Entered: 25 km/h
